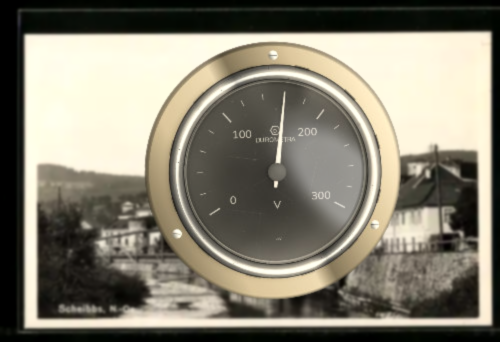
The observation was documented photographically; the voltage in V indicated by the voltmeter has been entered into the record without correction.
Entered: 160 V
